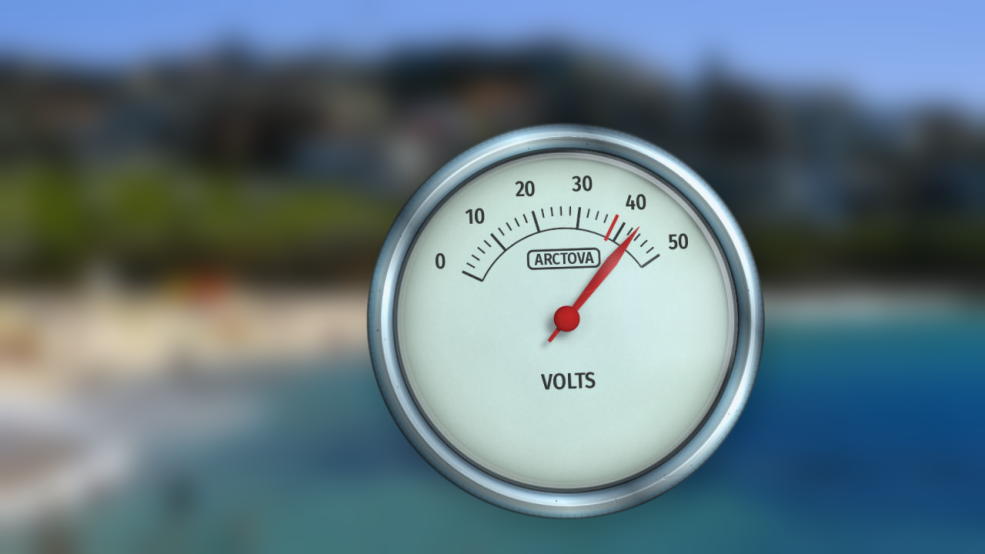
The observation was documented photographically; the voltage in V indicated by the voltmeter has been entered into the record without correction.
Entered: 43 V
